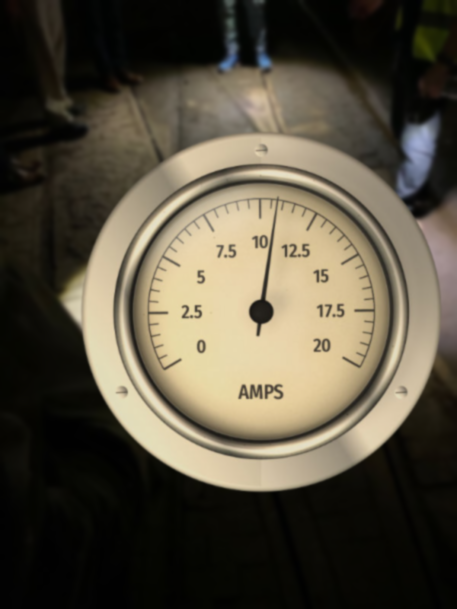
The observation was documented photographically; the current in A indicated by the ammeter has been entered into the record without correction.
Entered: 10.75 A
